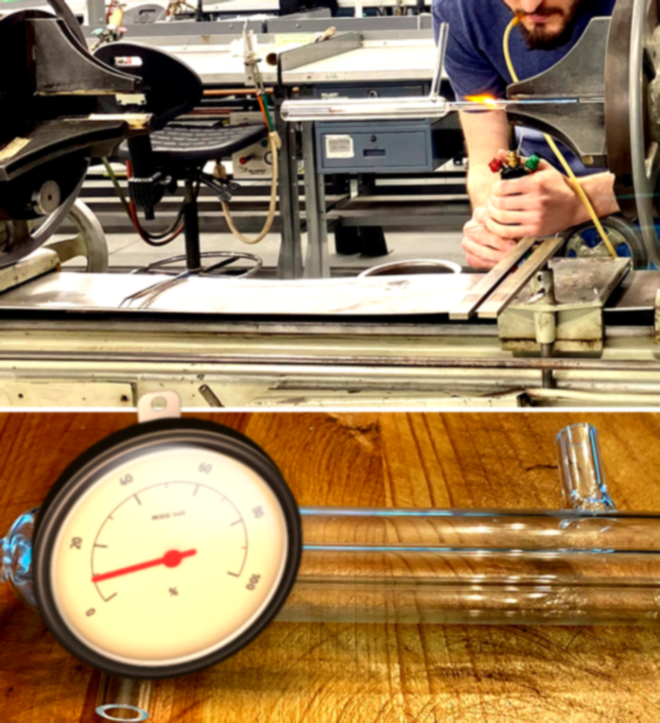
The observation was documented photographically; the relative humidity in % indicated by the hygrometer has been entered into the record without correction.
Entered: 10 %
